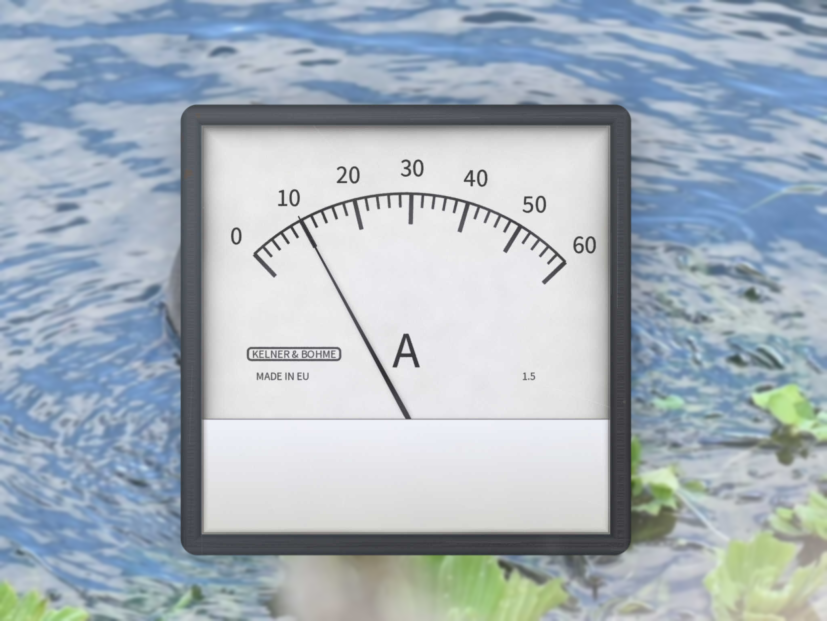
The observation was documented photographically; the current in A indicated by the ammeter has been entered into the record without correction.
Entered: 10 A
